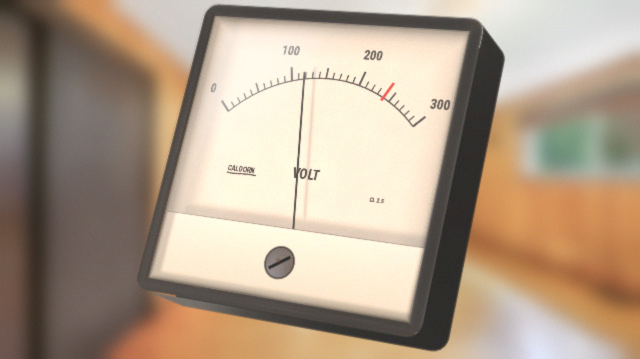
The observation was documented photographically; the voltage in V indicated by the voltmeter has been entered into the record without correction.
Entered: 120 V
